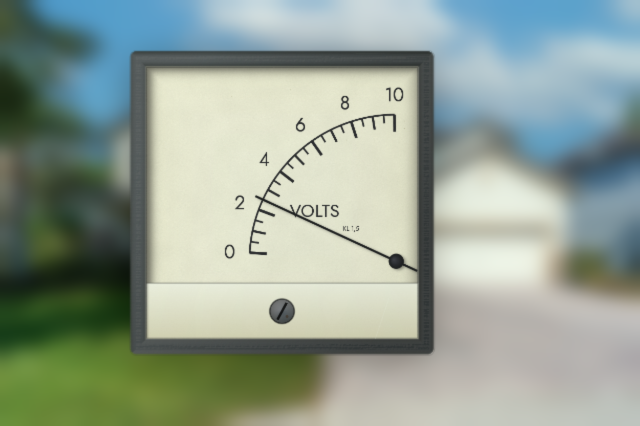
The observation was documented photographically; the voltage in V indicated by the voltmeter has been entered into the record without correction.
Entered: 2.5 V
